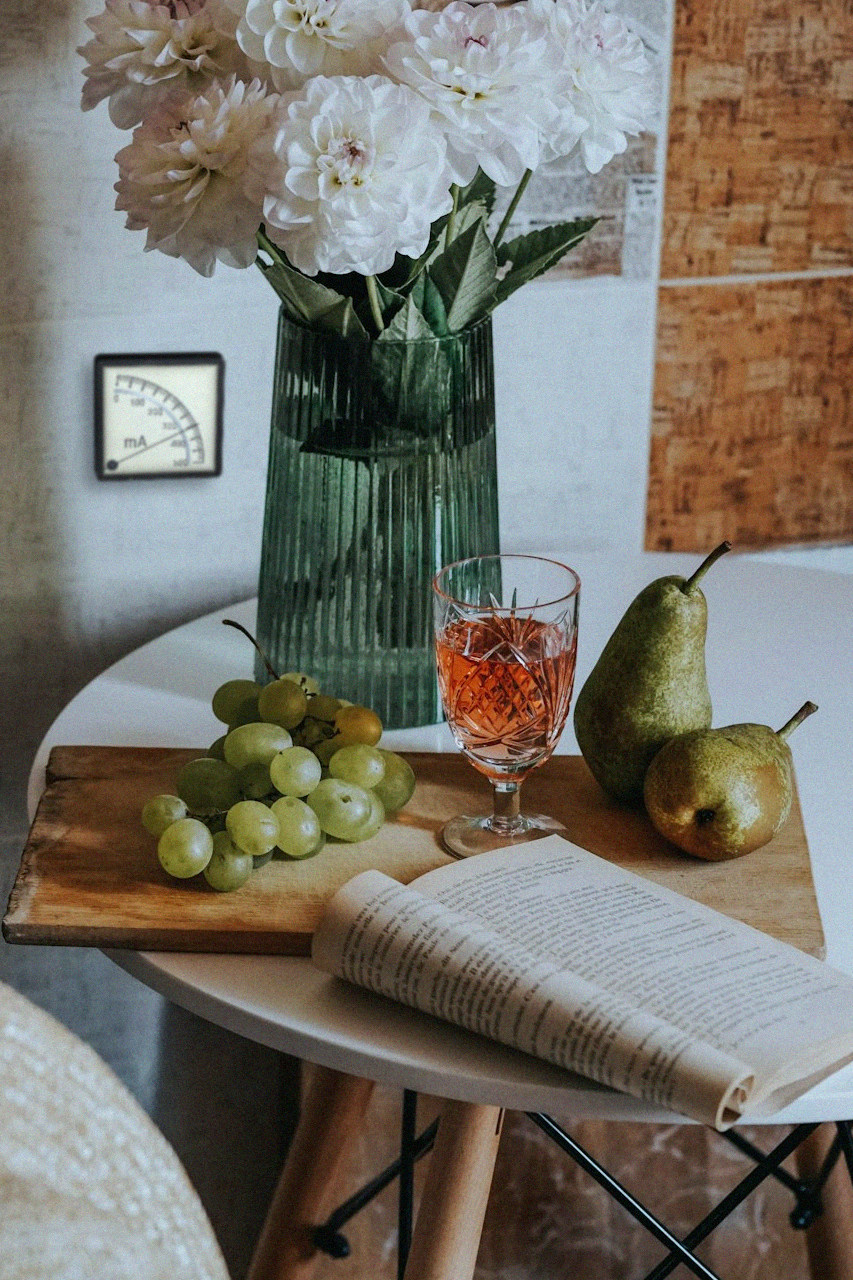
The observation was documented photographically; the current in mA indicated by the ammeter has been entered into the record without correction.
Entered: 350 mA
